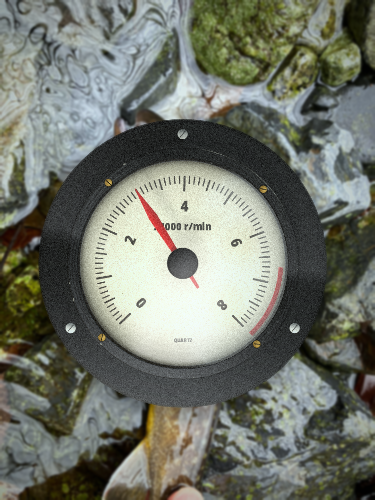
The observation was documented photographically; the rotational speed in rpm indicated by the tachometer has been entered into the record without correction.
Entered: 3000 rpm
